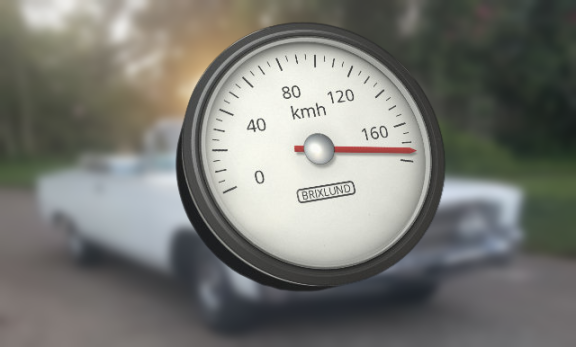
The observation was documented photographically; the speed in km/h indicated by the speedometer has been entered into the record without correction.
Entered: 175 km/h
